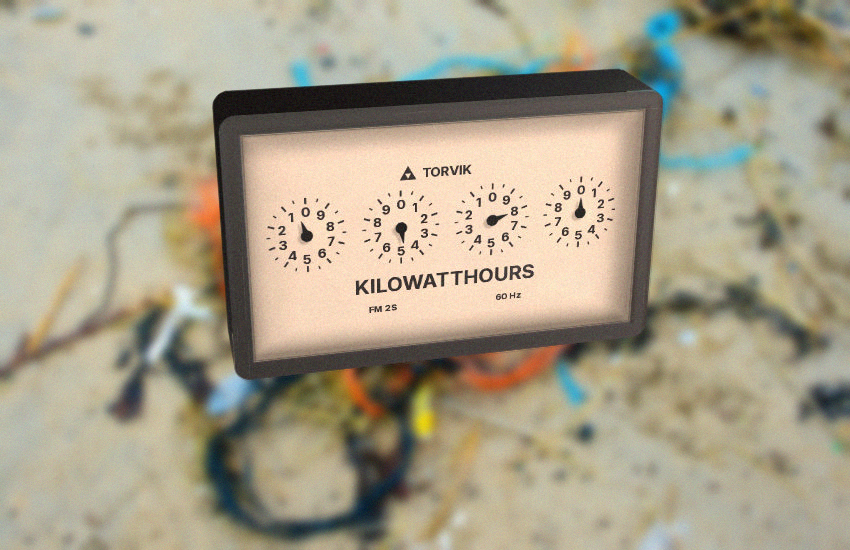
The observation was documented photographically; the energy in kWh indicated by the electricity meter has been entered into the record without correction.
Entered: 480 kWh
